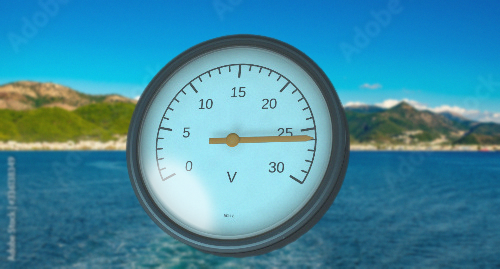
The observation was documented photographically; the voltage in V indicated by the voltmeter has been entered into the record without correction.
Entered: 26 V
